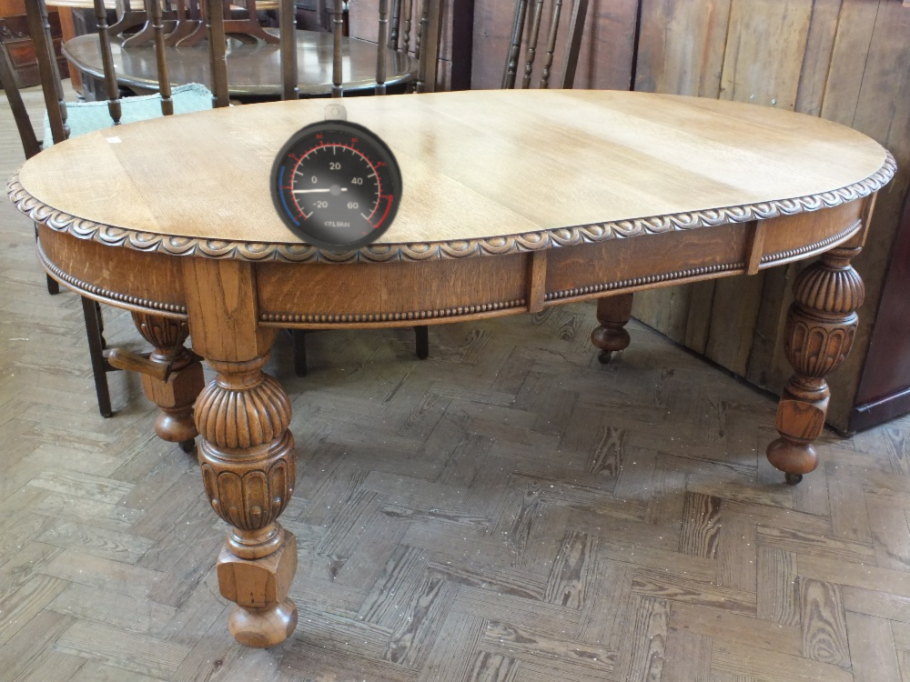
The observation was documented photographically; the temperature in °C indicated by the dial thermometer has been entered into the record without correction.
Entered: -8 °C
